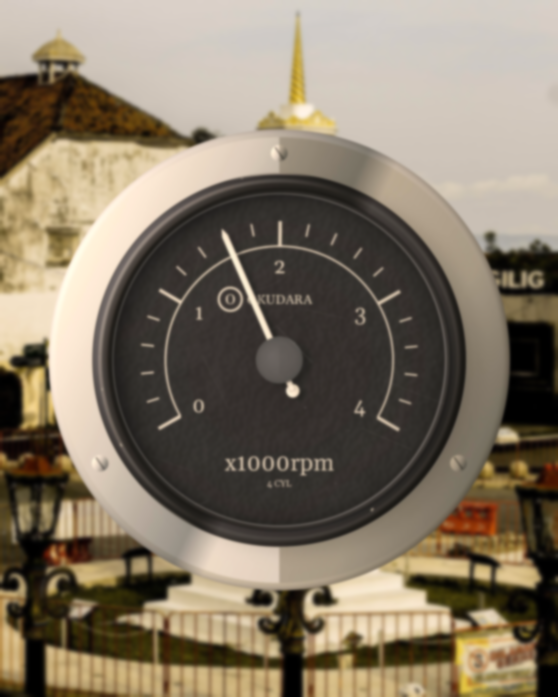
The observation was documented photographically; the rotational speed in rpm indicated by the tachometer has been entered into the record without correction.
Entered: 1600 rpm
